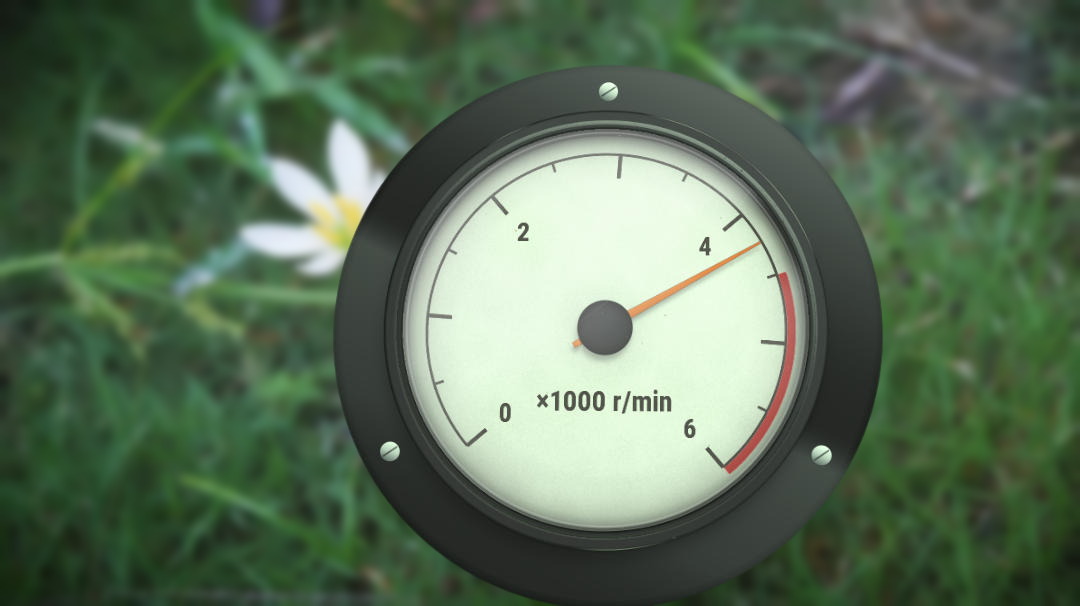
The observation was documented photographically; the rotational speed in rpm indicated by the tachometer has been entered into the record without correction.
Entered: 4250 rpm
